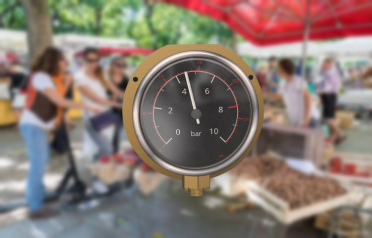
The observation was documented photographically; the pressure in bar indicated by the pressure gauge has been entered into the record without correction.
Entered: 4.5 bar
